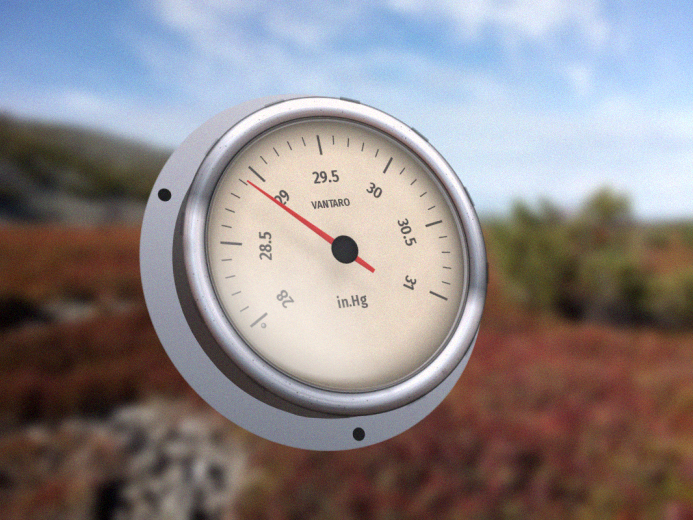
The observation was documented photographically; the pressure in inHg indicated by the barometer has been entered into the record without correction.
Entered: 28.9 inHg
